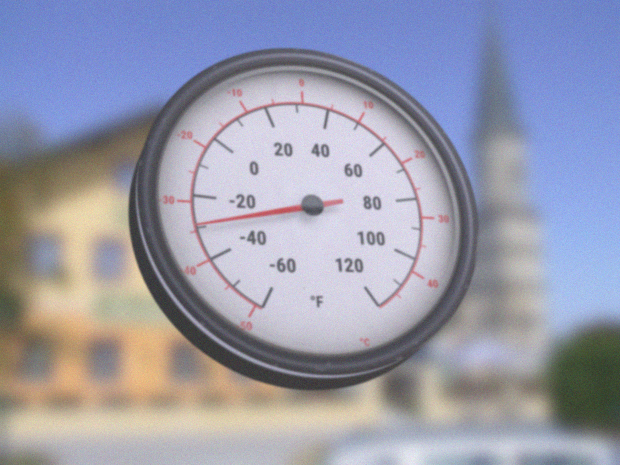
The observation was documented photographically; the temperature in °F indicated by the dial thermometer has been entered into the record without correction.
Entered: -30 °F
